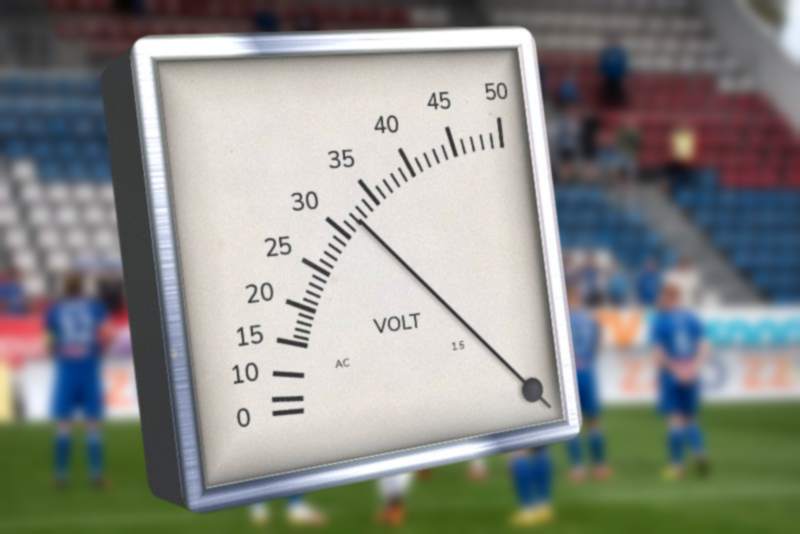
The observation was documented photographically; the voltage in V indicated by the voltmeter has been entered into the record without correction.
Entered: 32 V
